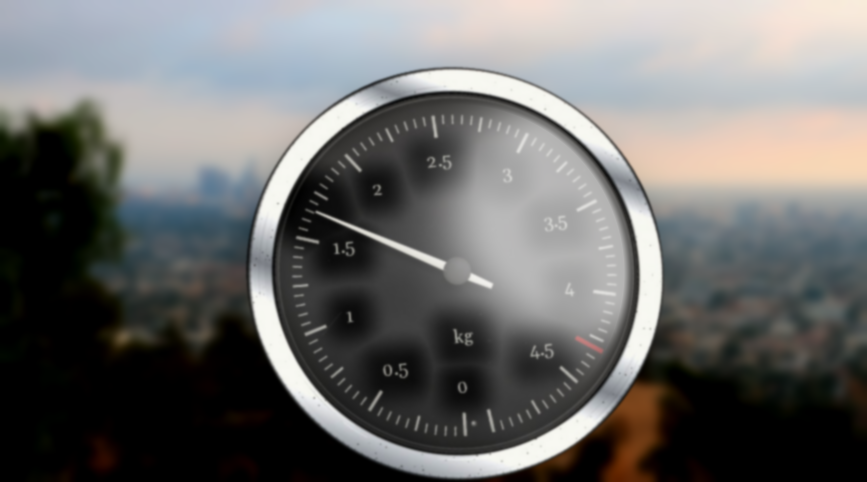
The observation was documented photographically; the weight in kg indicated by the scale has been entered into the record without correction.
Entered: 1.65 kg
